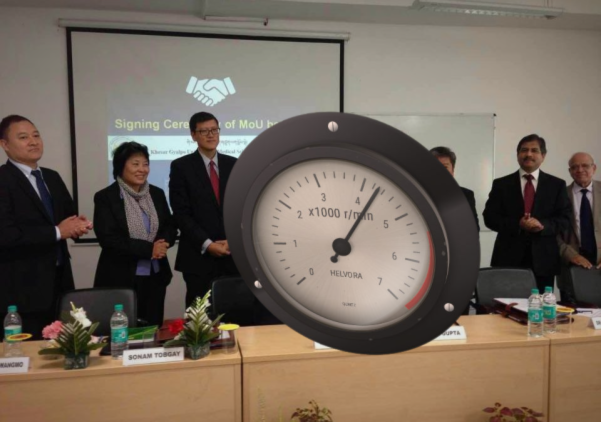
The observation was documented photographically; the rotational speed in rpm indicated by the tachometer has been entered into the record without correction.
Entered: 4300 rpm
